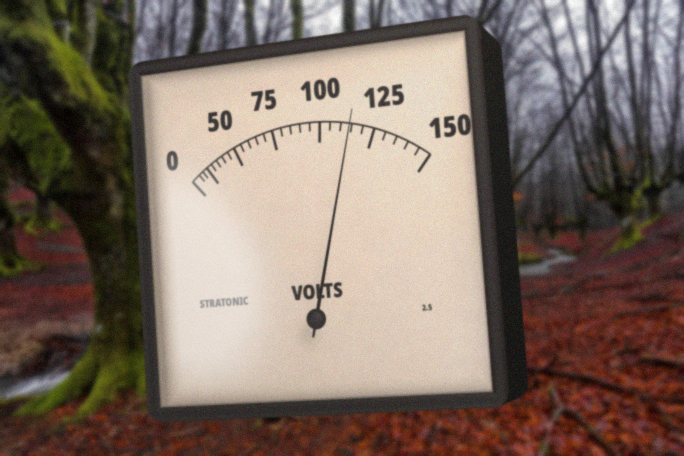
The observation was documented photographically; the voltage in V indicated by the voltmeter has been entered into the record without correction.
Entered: 115 V
